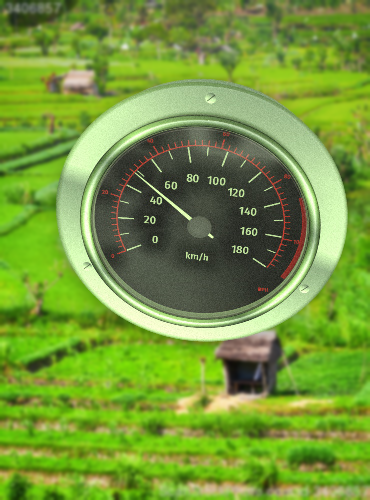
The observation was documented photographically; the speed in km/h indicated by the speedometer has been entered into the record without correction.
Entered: 50 km/h
